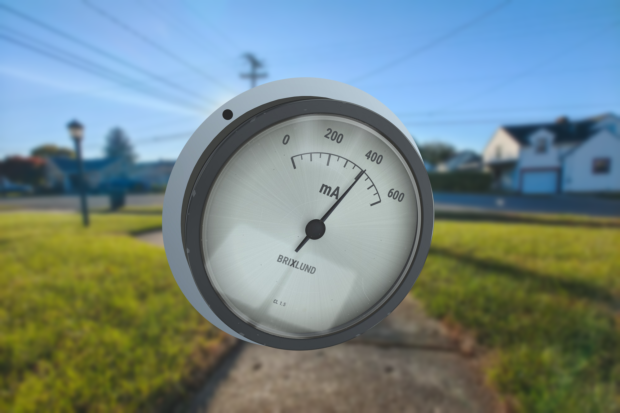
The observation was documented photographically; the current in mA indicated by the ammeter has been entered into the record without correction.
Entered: 400 mA
